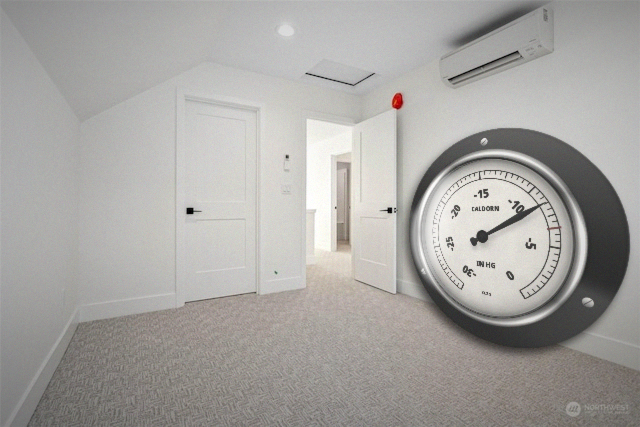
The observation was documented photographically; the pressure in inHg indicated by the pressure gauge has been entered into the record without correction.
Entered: -8.5 inHg
